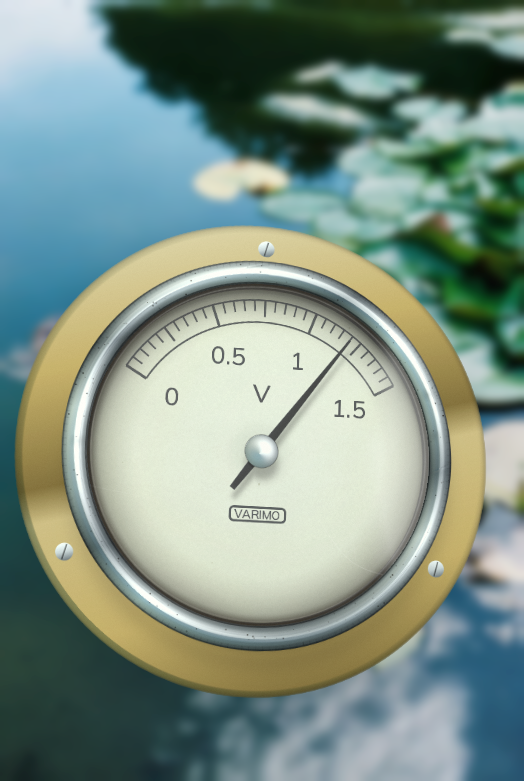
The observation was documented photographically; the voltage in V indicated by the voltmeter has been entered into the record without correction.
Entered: 1.2 V
